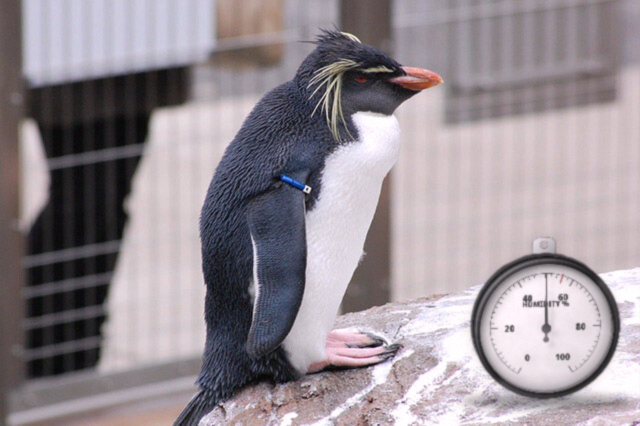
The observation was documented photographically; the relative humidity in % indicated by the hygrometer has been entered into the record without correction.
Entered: 50 %
